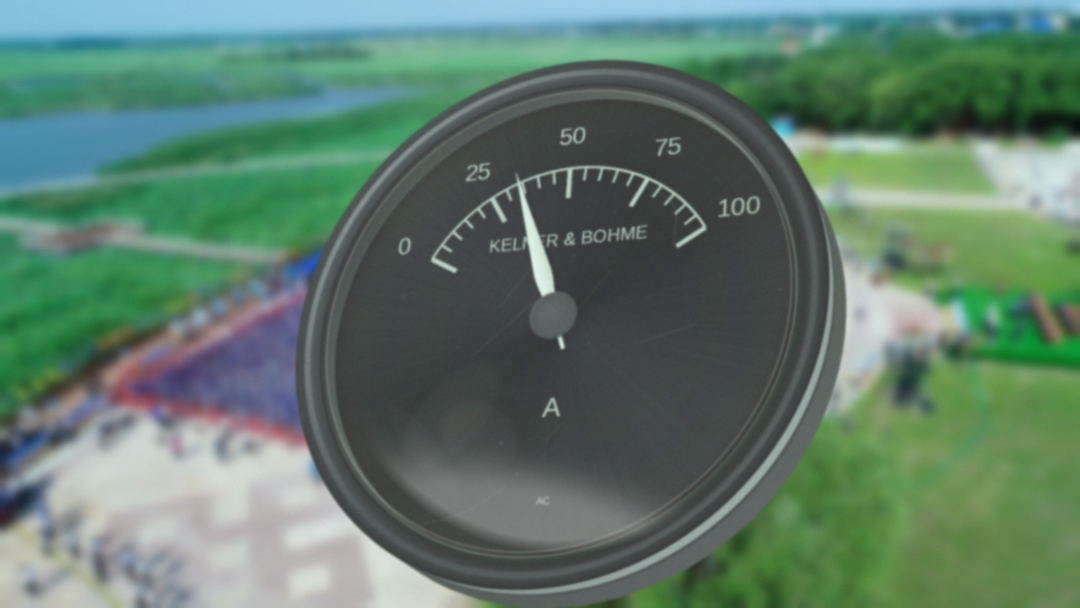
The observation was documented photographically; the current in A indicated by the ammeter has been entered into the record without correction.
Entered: 35 A
